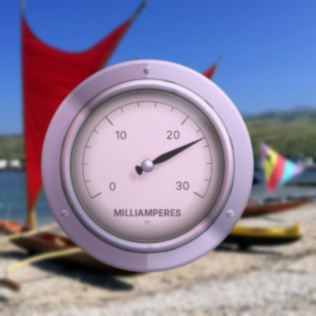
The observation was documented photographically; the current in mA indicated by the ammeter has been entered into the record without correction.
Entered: 23 mA
